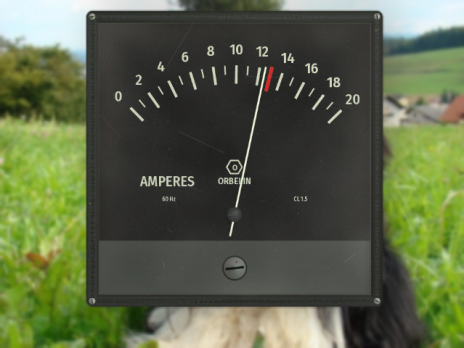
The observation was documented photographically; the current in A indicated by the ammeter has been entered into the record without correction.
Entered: 12.5 A
